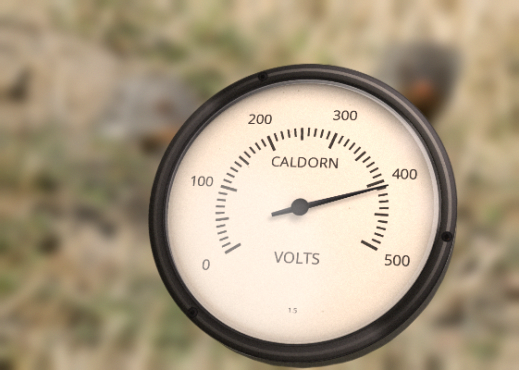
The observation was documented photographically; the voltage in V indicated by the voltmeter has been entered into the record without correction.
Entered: 410 V
